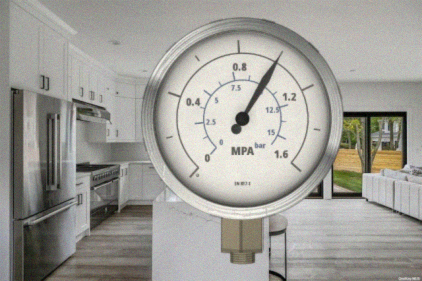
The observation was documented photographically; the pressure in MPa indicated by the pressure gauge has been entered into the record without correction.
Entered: 1 MPa
